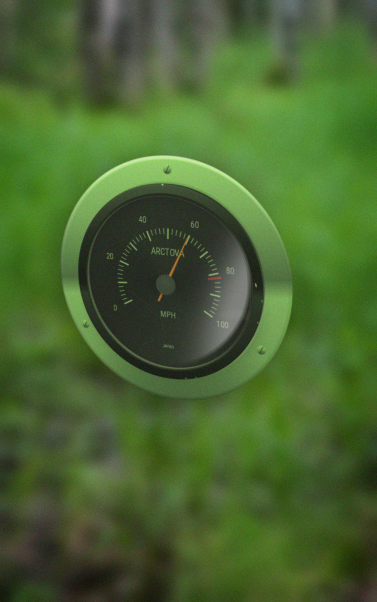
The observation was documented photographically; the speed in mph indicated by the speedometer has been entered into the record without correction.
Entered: 60 mph
